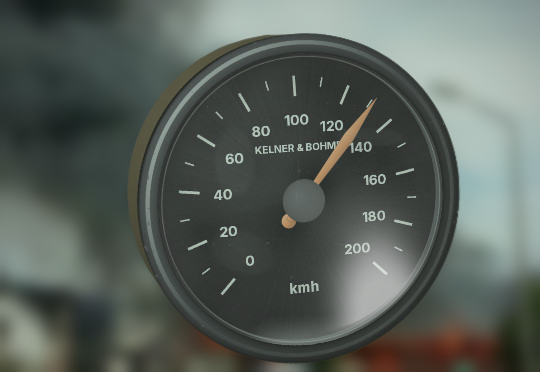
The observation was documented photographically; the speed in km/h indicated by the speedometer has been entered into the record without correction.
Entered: 130 km/h
